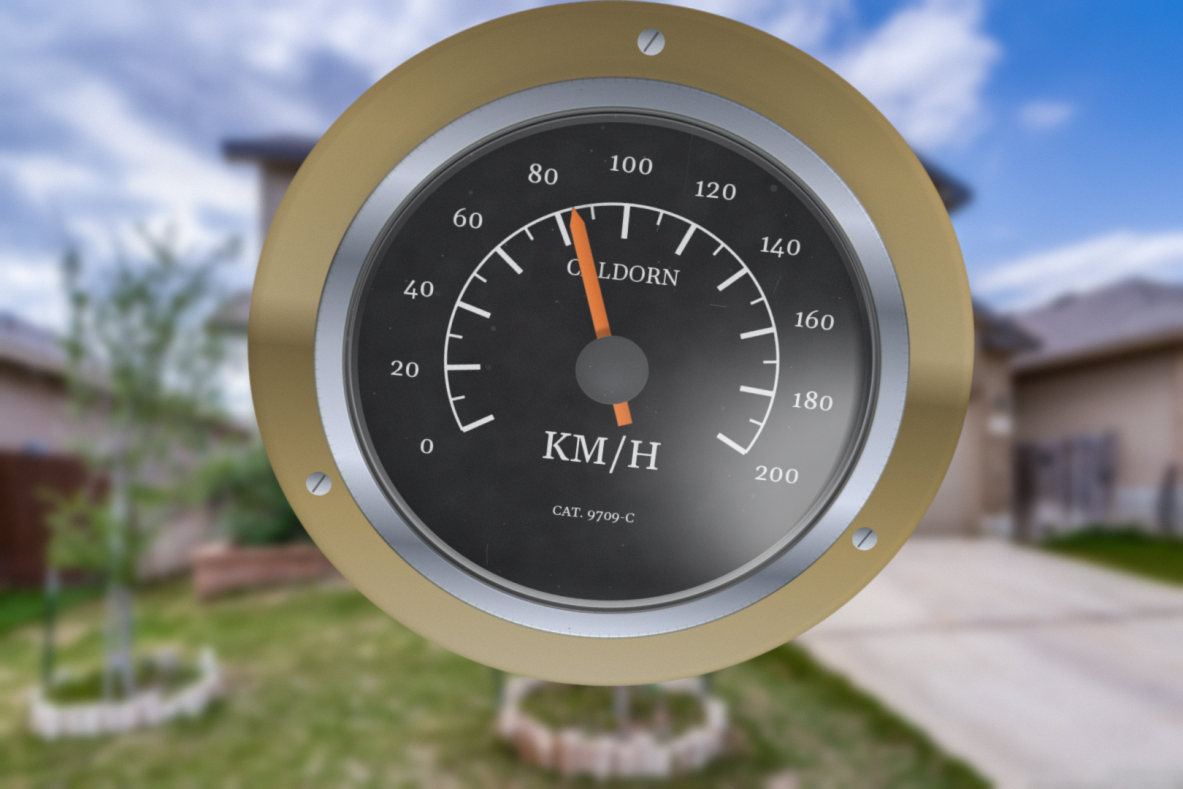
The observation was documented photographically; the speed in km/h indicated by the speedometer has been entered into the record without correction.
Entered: 85 km/h
